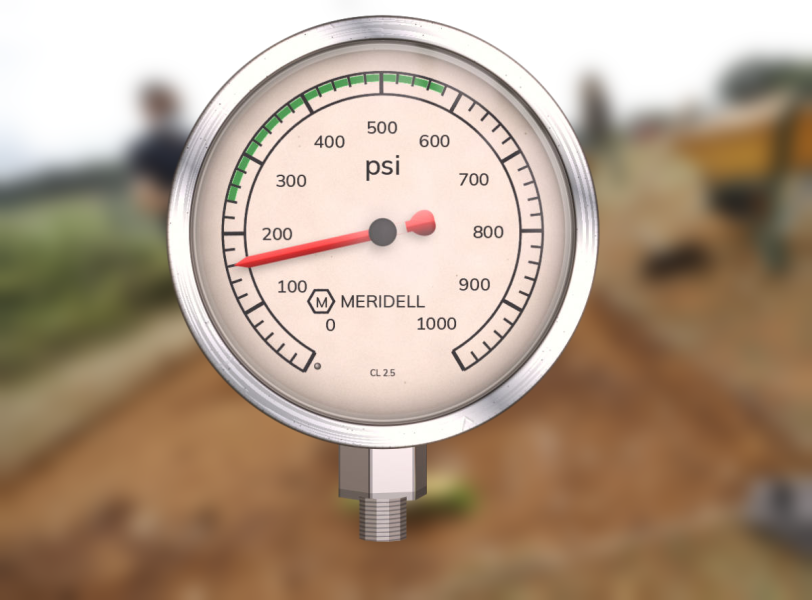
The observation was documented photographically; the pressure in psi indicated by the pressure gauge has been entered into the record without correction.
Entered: 160 psi
